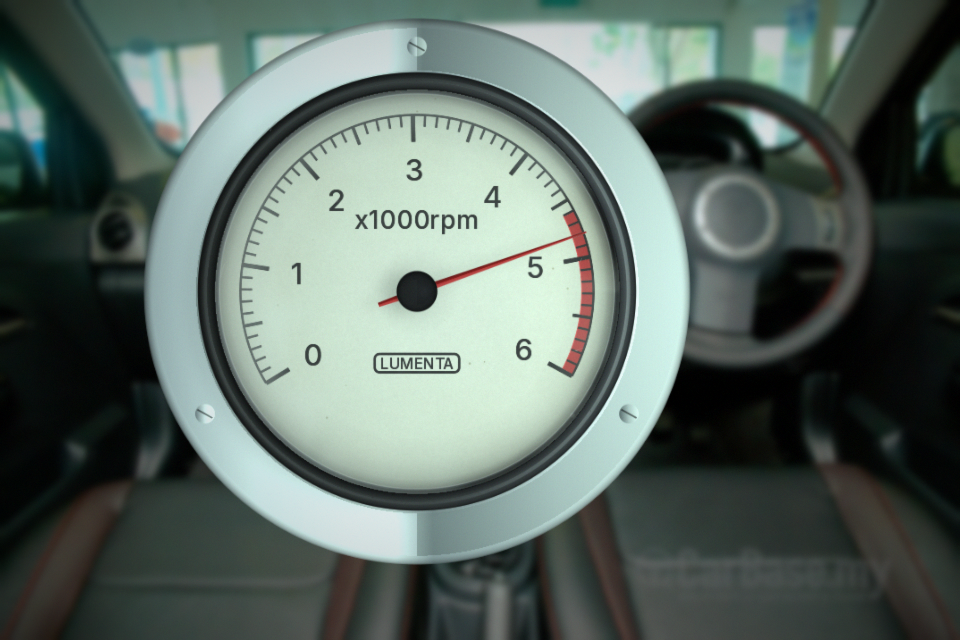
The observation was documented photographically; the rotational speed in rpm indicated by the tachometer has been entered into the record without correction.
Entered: 4800 rpm
